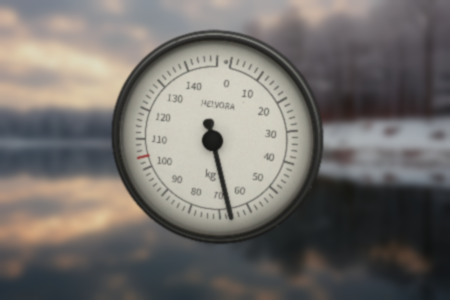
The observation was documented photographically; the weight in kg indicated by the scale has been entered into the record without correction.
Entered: 66 kg
